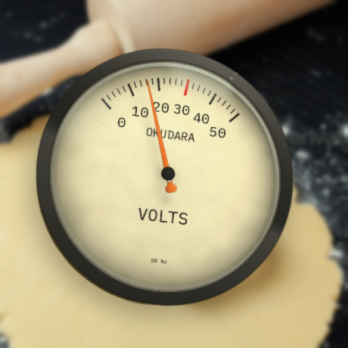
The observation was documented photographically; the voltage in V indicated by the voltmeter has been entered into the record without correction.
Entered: 16 V
